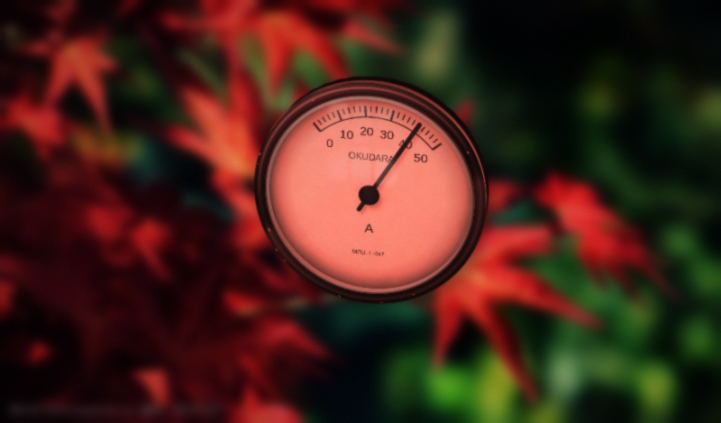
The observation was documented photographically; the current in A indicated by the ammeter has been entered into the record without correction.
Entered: 40 A
